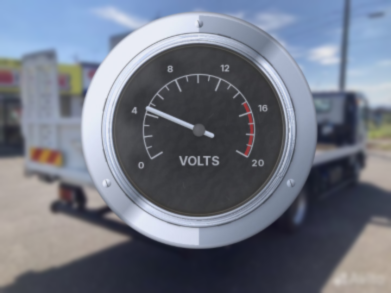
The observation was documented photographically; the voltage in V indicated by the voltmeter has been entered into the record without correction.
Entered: 4.5 V
